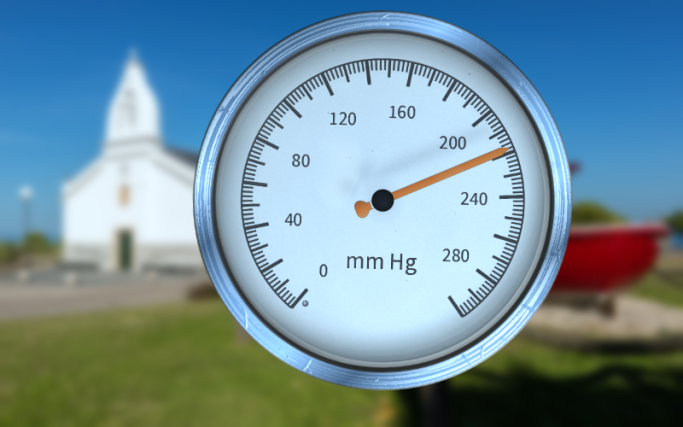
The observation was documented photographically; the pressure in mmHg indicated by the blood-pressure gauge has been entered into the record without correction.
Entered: 218 mmHg
